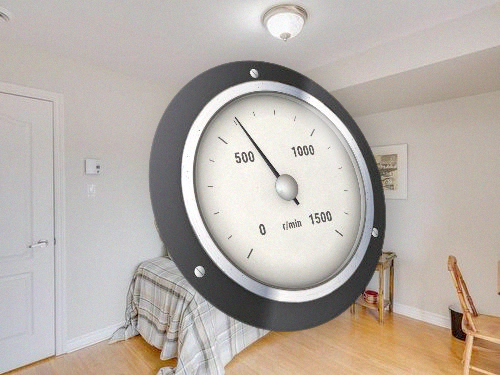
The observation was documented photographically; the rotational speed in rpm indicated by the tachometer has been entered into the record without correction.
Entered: 600 rpm
